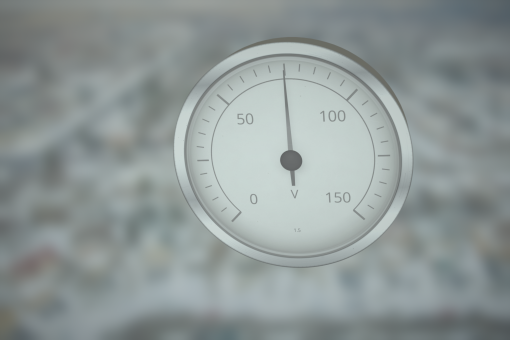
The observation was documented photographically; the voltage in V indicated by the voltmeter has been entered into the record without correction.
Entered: 75 V
